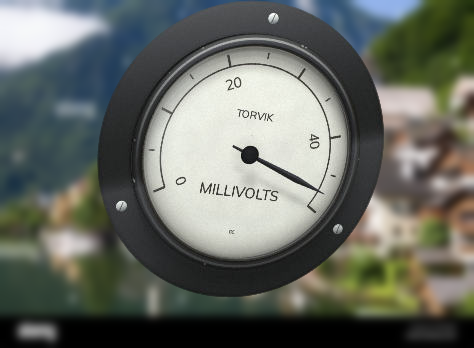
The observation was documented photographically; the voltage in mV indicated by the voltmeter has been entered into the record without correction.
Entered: 47.5 mV
